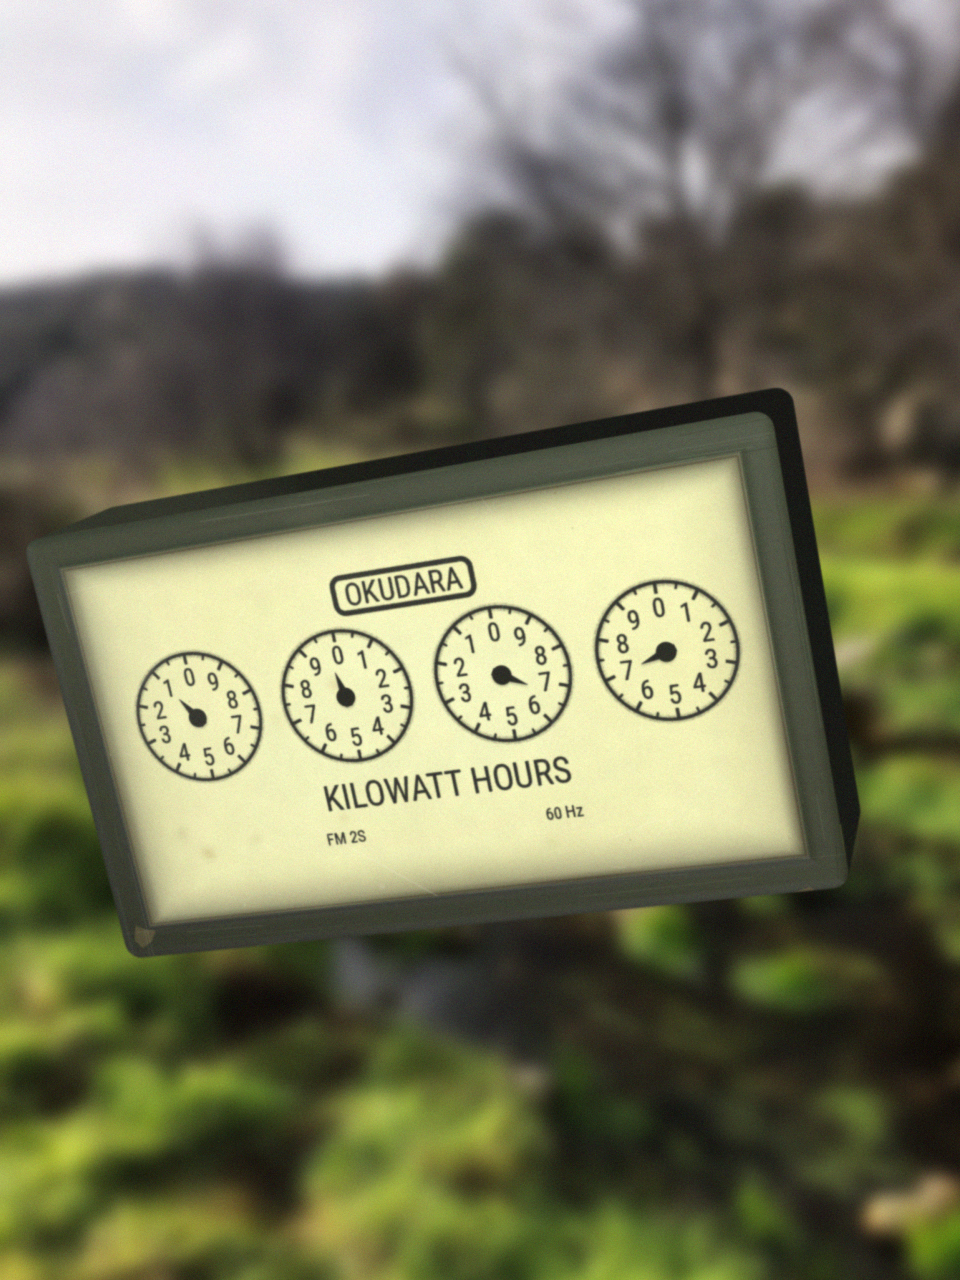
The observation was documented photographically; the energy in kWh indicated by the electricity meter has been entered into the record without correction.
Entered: 967 kWh
